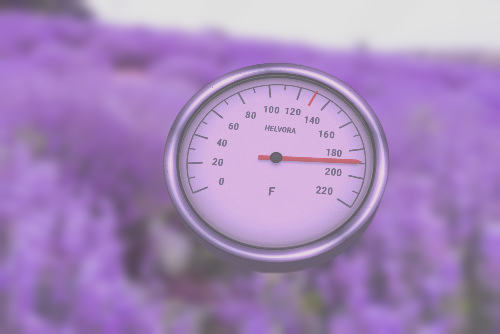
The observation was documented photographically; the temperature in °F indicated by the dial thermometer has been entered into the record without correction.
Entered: 190 °F
